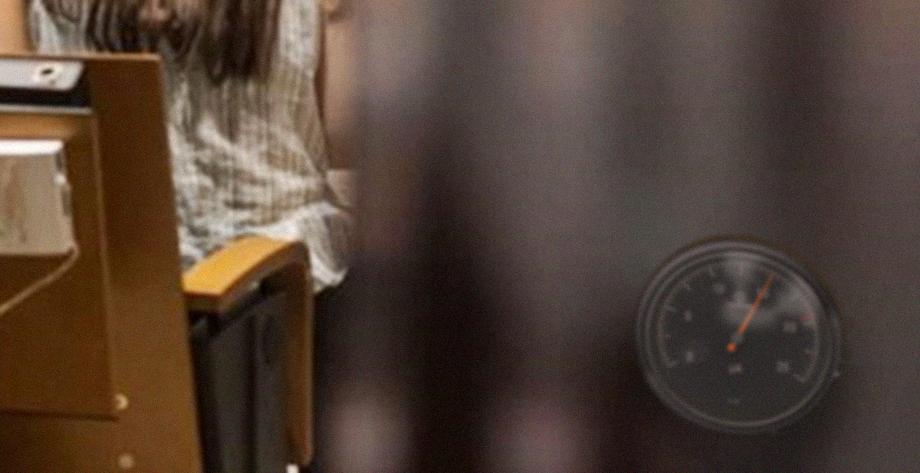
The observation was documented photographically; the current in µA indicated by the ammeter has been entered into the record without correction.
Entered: 15 µA
